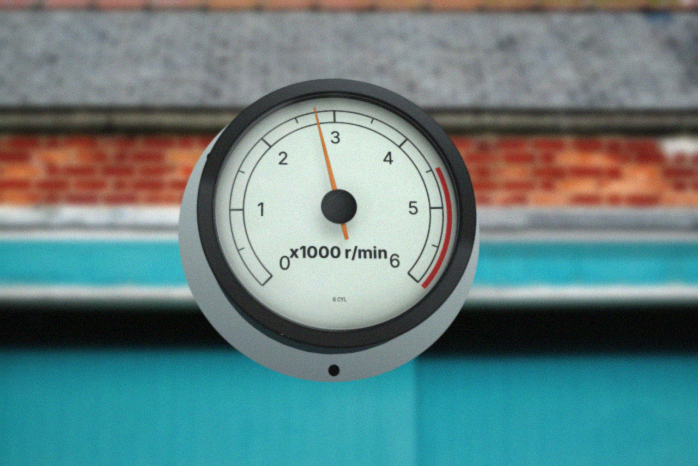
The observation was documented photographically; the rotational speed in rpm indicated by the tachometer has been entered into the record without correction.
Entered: 2750 rpm
